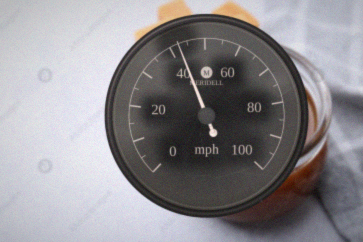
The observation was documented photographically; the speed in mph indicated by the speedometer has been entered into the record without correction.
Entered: 42.5 mph
